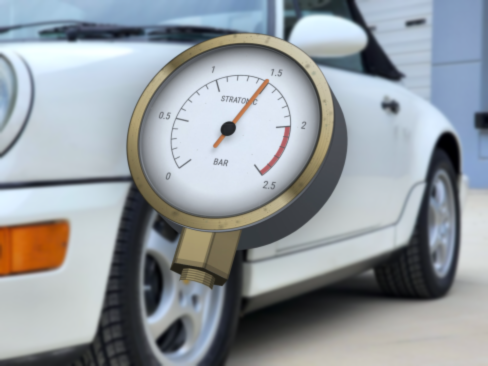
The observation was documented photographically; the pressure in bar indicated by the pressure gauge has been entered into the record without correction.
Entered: 1.5 bar
